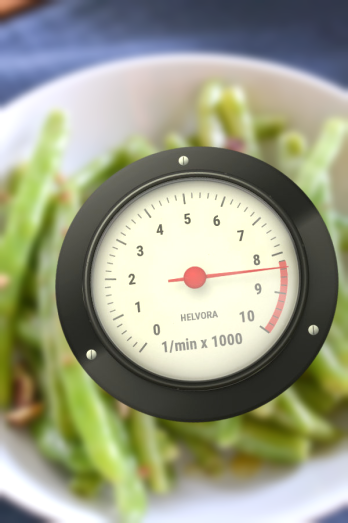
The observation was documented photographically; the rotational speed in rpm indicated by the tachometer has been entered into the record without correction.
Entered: 8400 rpm
